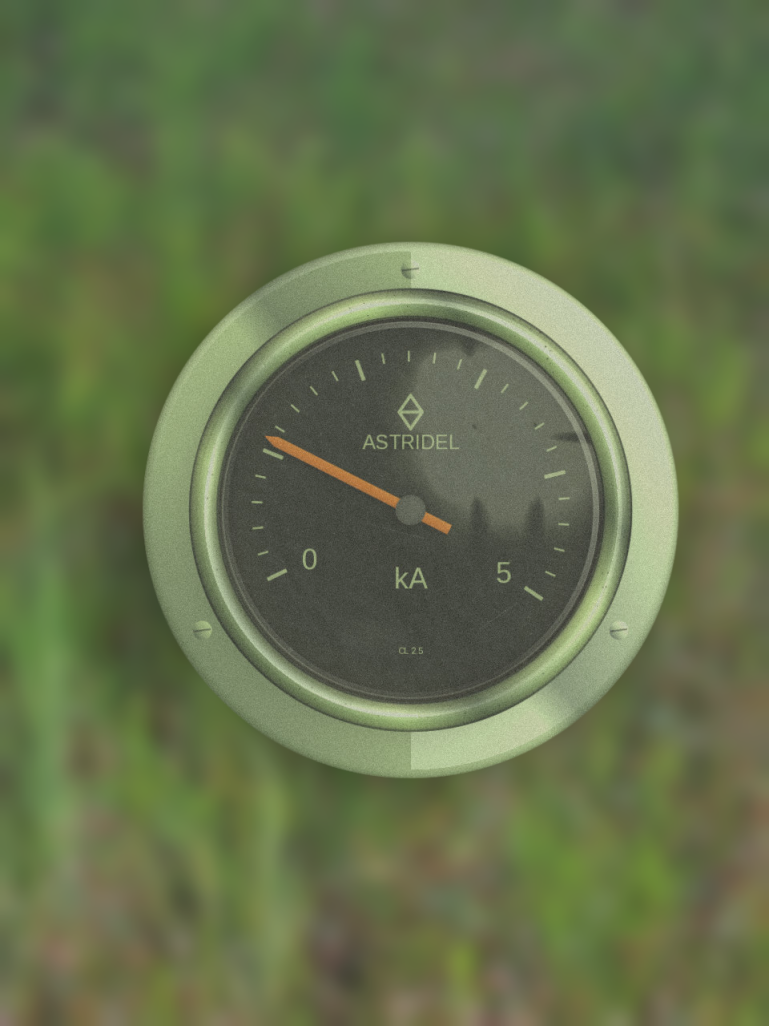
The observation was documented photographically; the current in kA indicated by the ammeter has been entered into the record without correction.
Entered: 1.1 kA
